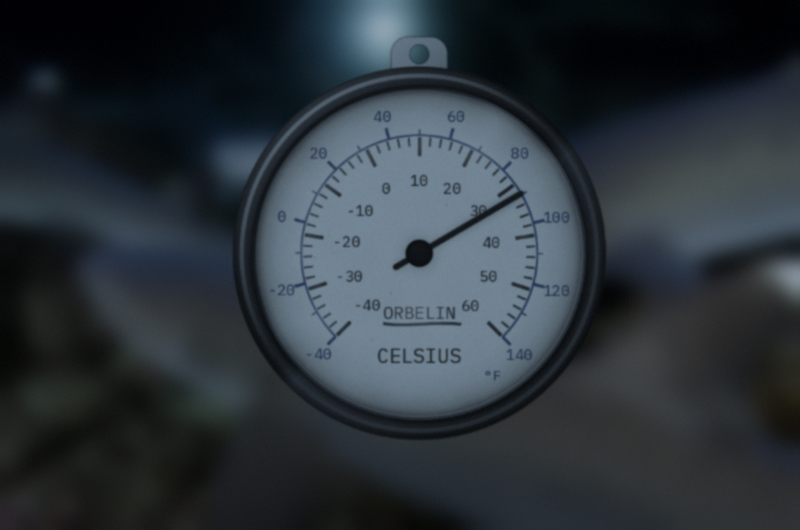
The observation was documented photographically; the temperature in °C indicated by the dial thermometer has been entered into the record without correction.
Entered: 32 °C
